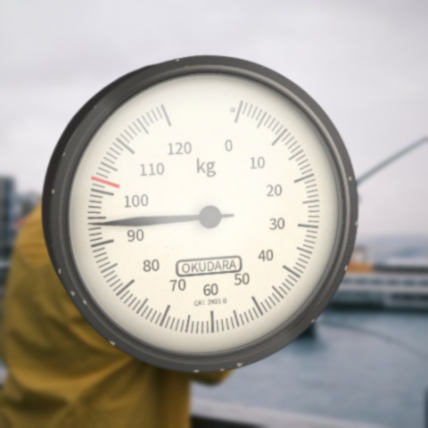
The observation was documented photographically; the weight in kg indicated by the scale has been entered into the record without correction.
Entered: 94 kg
